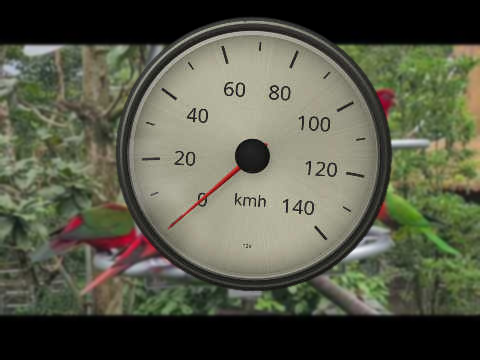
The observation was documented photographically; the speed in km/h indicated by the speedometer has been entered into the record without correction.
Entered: 0 km/h
